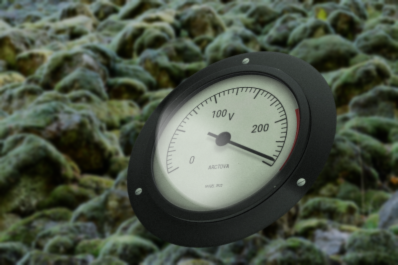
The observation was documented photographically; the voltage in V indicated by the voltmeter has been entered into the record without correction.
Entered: 245 V
